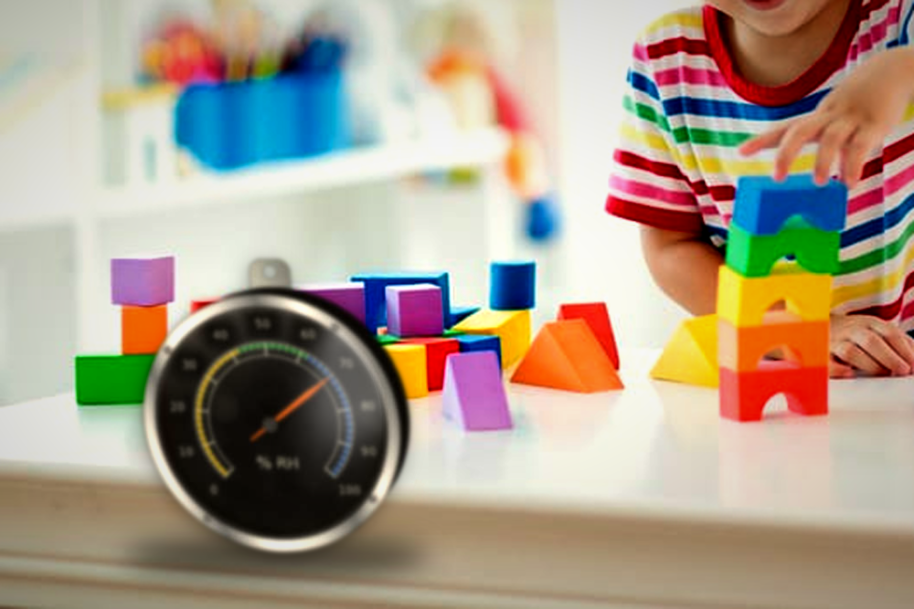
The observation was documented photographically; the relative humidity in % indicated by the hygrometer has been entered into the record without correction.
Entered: 70 %
